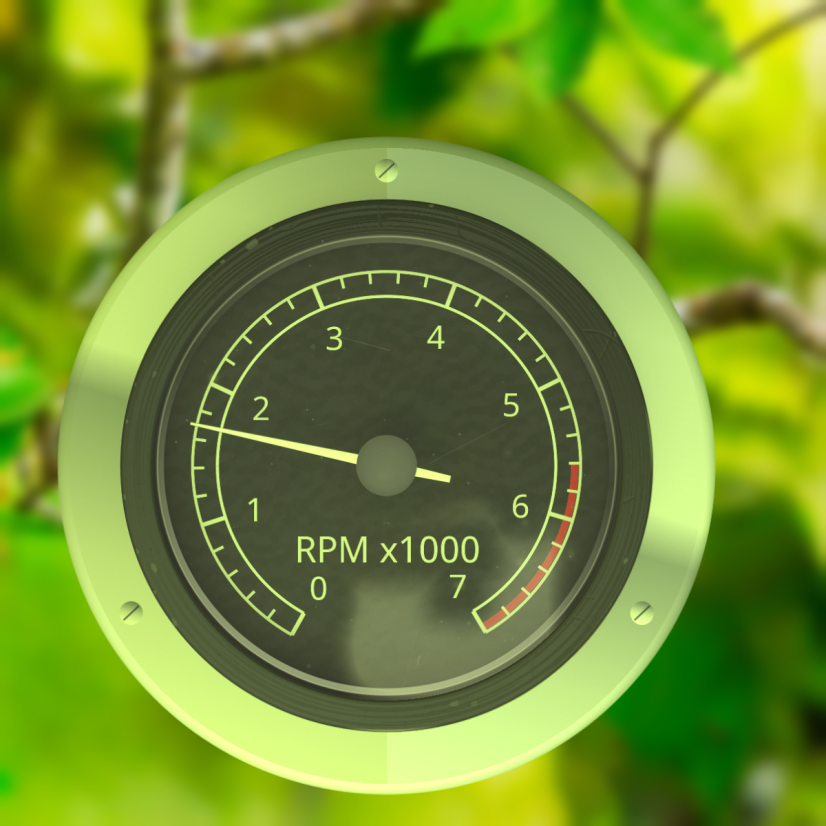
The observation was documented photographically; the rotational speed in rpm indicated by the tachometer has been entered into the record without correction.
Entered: 1700 rpm
